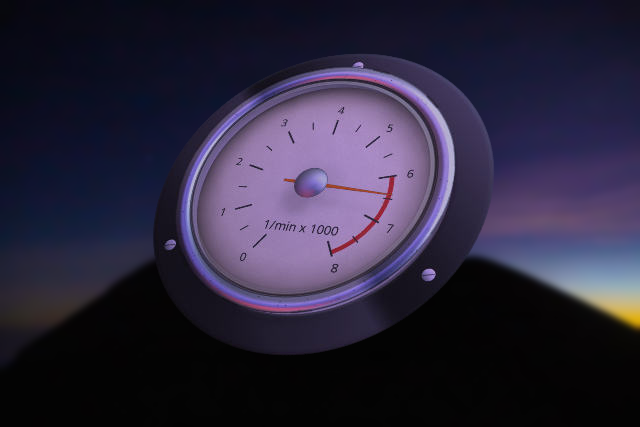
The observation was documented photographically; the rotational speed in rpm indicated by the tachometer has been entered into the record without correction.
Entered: 6500 rpm
